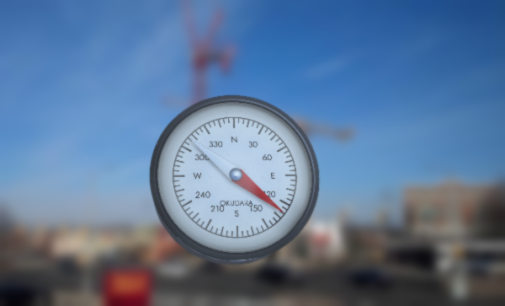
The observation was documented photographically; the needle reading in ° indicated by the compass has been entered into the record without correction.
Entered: 130 °
